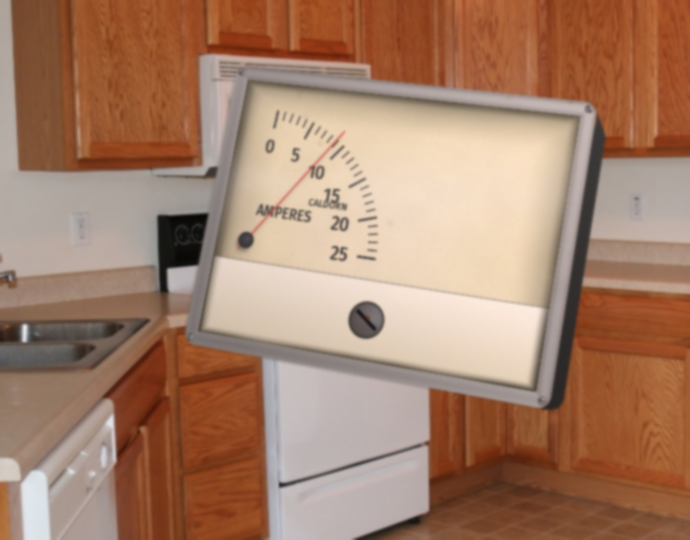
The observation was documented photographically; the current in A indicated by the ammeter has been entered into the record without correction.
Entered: 9 A
